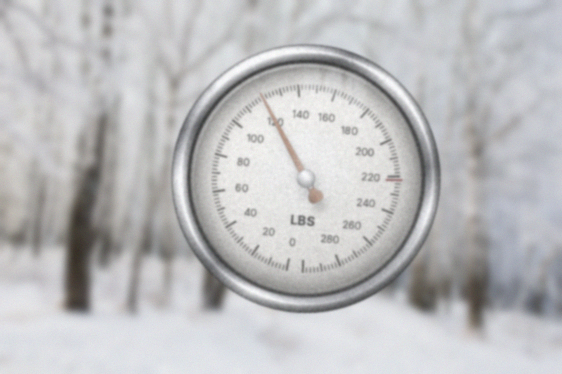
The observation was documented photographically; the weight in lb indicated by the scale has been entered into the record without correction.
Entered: 120 lb
